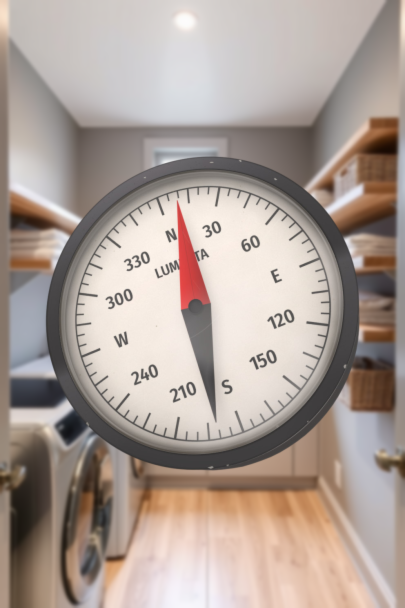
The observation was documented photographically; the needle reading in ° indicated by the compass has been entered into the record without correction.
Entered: 10 °
